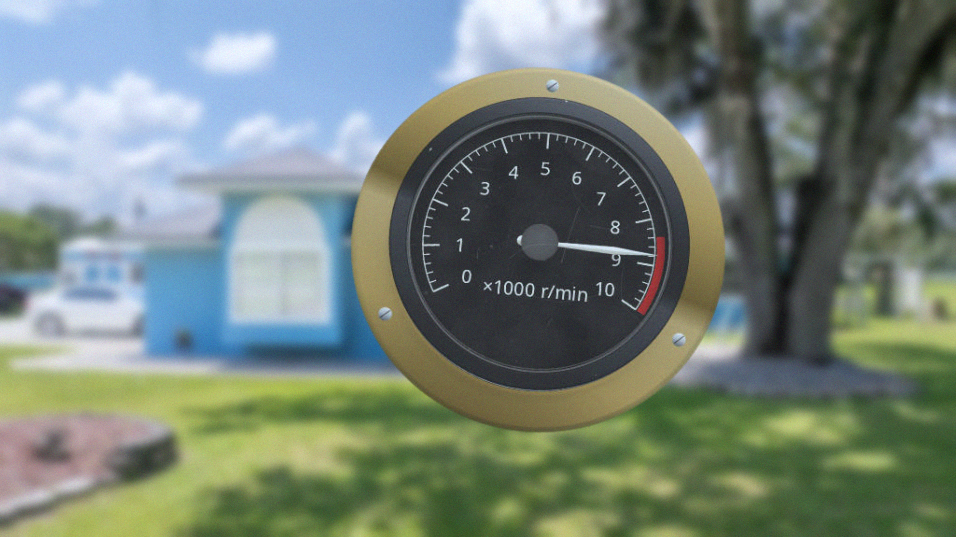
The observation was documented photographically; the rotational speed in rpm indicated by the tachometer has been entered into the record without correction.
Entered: 8800 rpm
